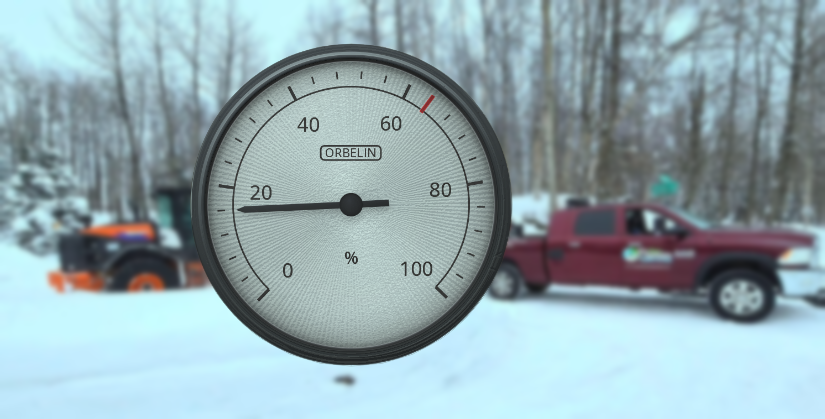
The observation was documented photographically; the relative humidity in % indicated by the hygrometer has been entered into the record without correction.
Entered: 16 %
